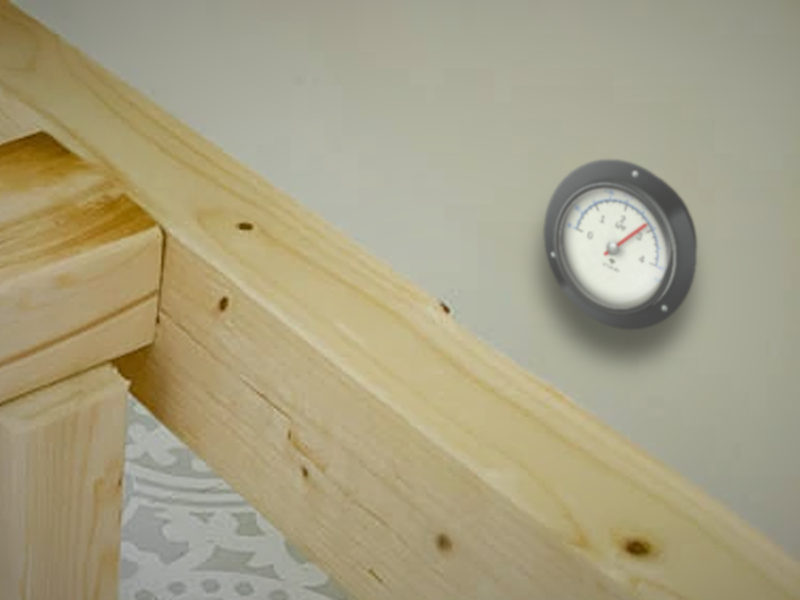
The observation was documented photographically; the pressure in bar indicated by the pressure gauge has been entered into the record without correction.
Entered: 2.8 bar
